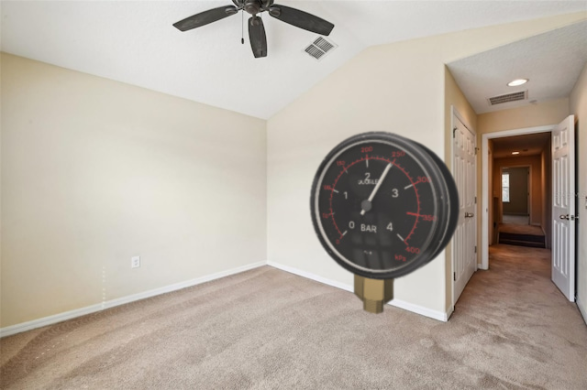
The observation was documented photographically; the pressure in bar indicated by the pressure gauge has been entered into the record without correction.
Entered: 2.5 bar
